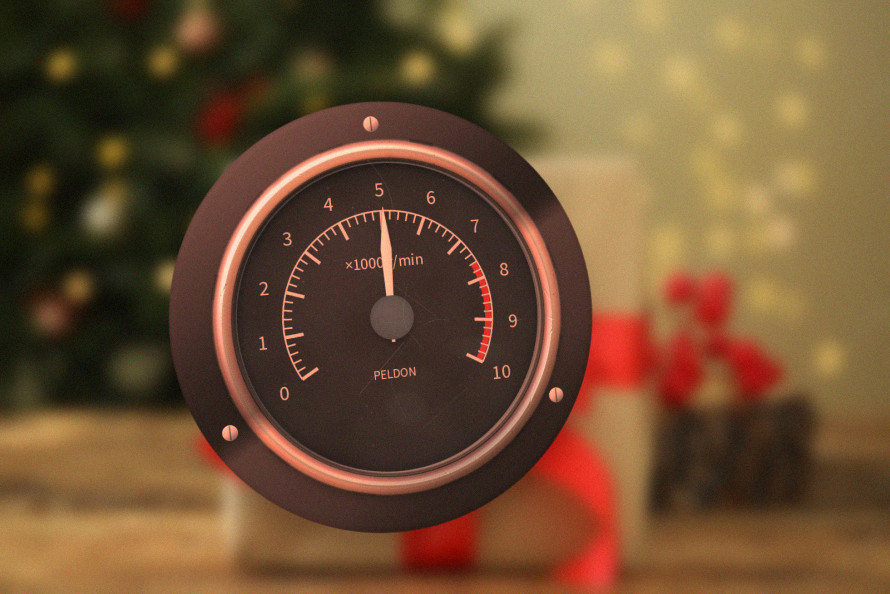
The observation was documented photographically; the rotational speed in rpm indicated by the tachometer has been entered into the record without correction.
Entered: 5000 rpm
